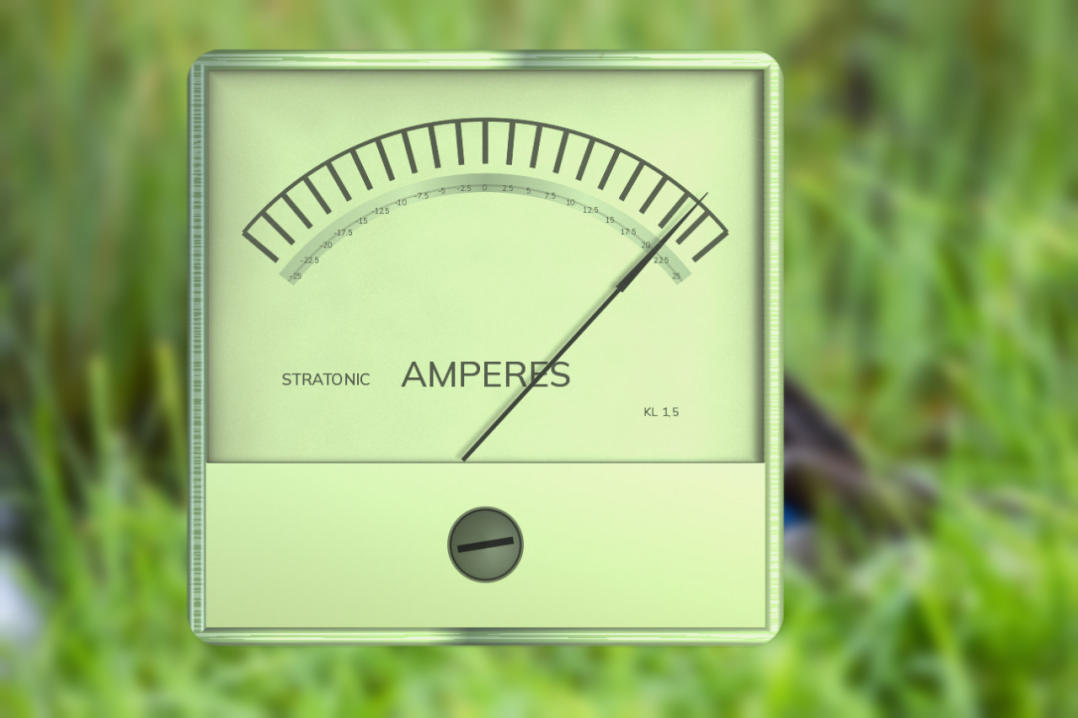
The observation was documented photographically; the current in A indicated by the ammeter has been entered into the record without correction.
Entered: 21.25 A
